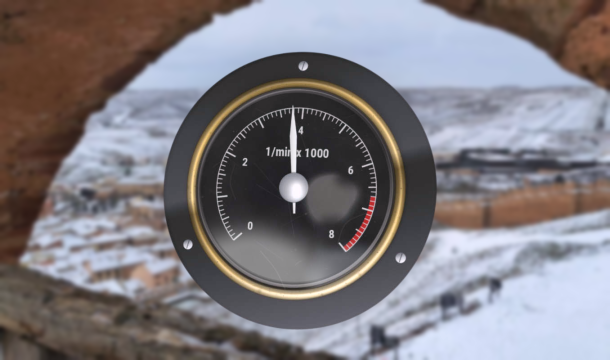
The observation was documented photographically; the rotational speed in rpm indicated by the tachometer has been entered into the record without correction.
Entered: 3800 rpm
